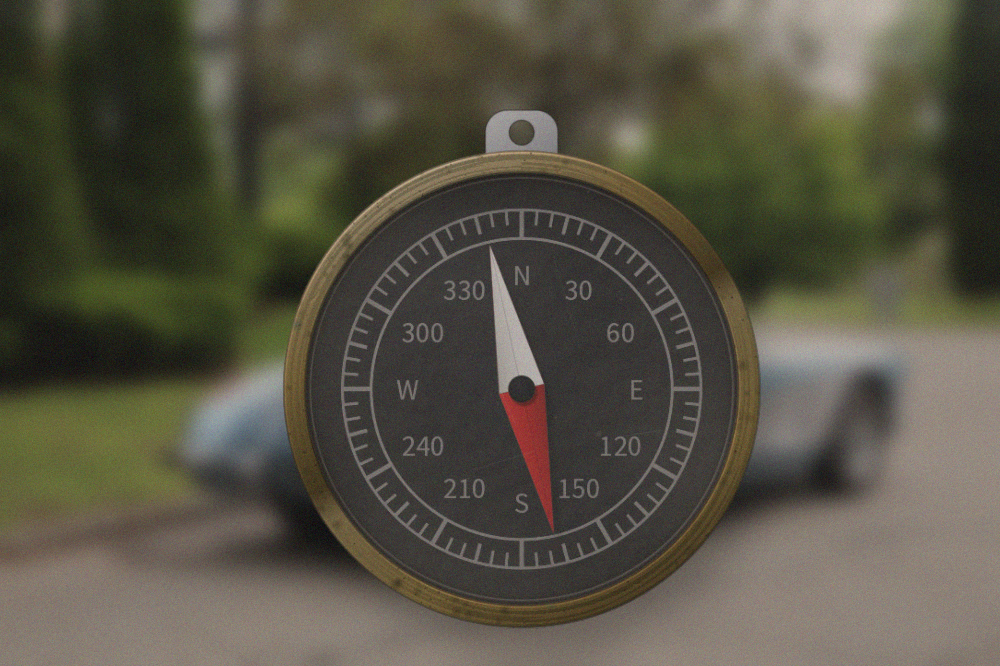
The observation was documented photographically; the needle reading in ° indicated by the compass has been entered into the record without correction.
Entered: 167.5 °
